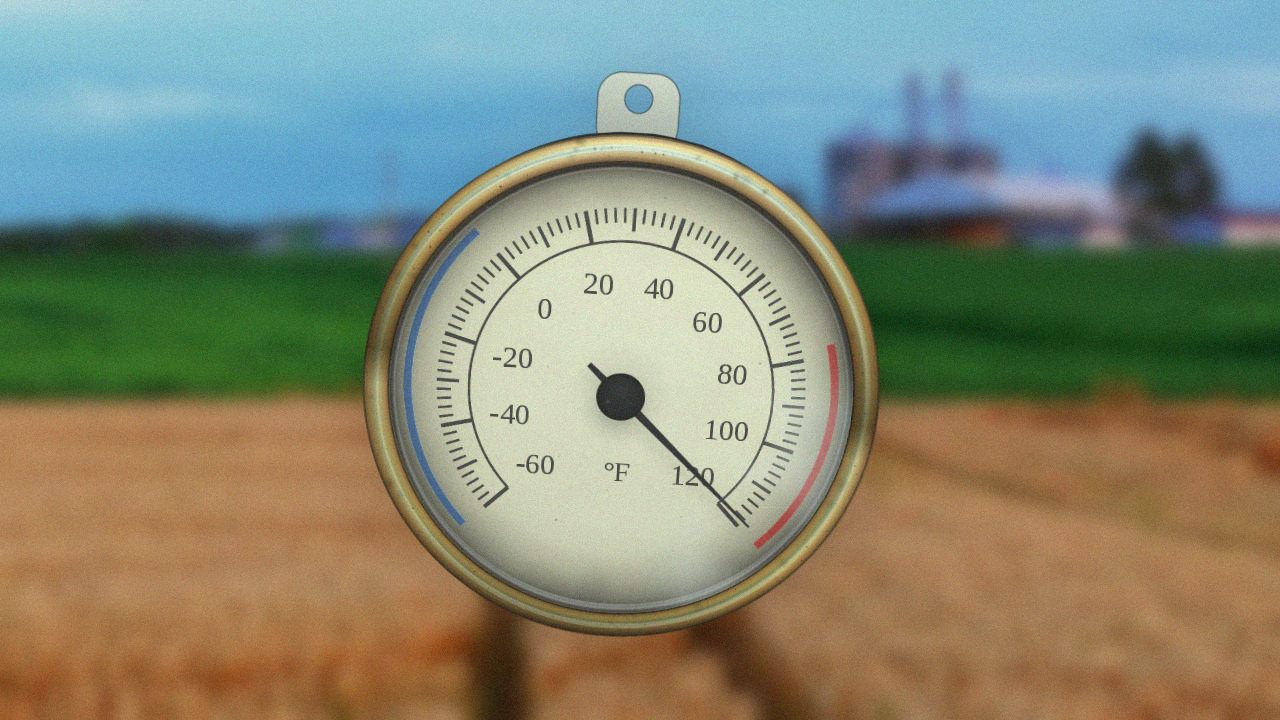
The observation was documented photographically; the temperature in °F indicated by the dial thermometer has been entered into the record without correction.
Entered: 118 °F
